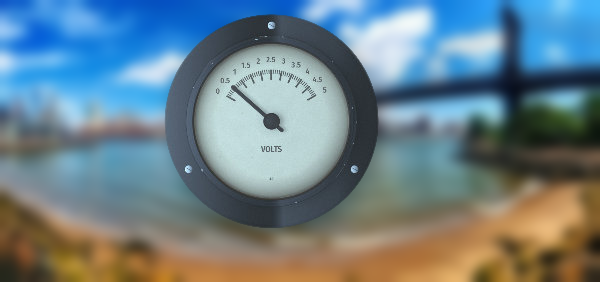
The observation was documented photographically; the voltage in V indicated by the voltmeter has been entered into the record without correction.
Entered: 0.5 V
